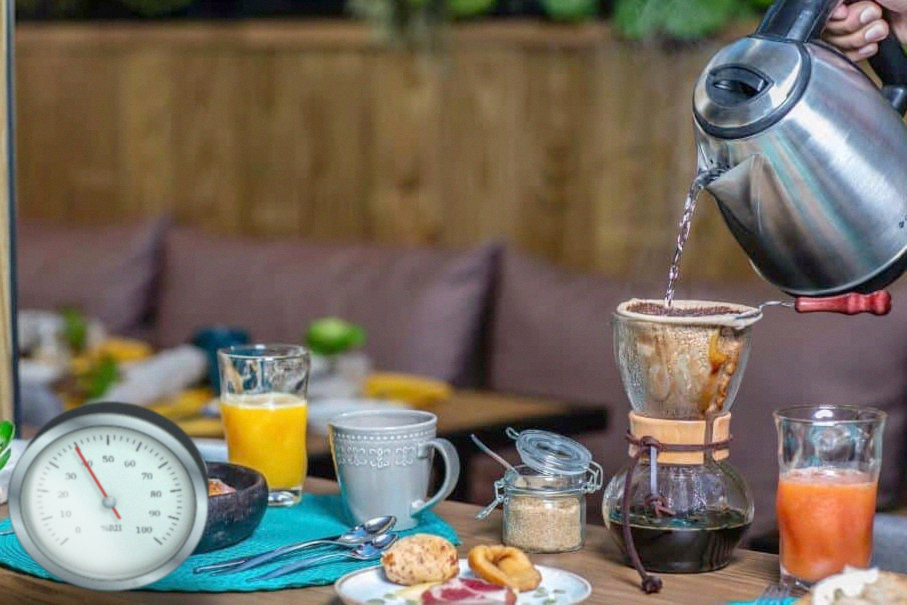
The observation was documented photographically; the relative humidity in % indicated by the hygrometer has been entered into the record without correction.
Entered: 40 %
